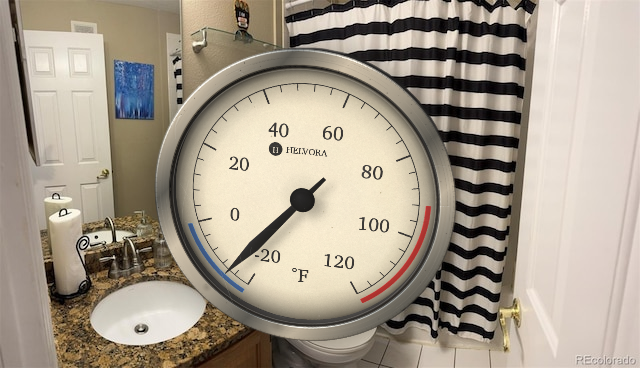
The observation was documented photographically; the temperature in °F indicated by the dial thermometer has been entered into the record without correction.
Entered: -14 °F
